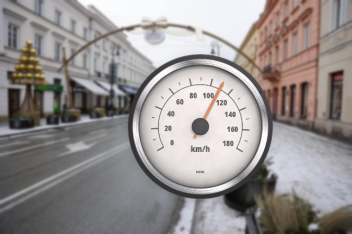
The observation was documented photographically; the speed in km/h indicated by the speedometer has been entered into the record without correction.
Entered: 110 km/h
